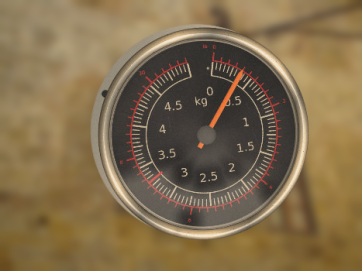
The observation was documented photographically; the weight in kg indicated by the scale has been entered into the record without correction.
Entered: 0.35 kg
